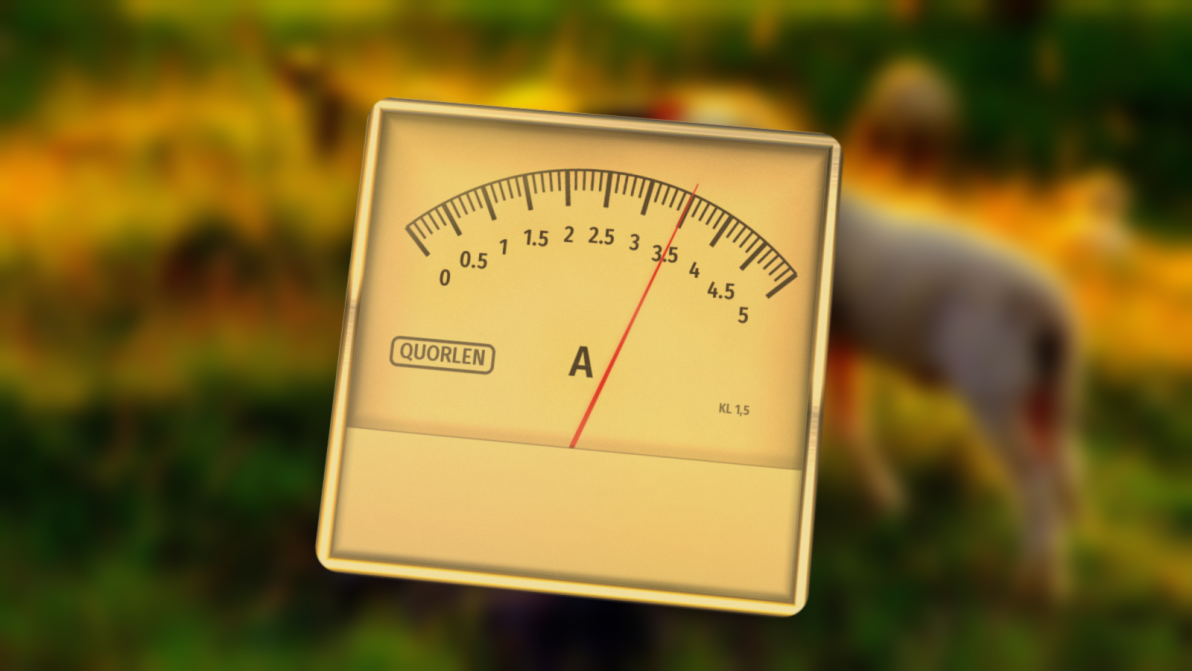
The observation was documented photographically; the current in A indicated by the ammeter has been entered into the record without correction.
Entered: 3.5 A
